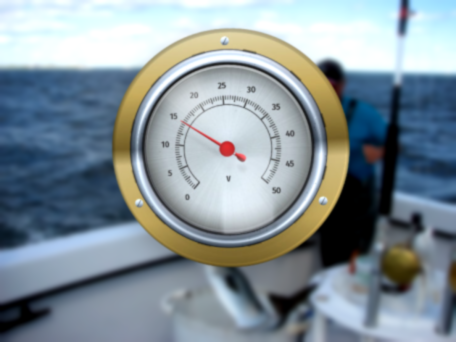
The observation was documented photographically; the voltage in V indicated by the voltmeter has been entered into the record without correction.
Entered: 15 V
